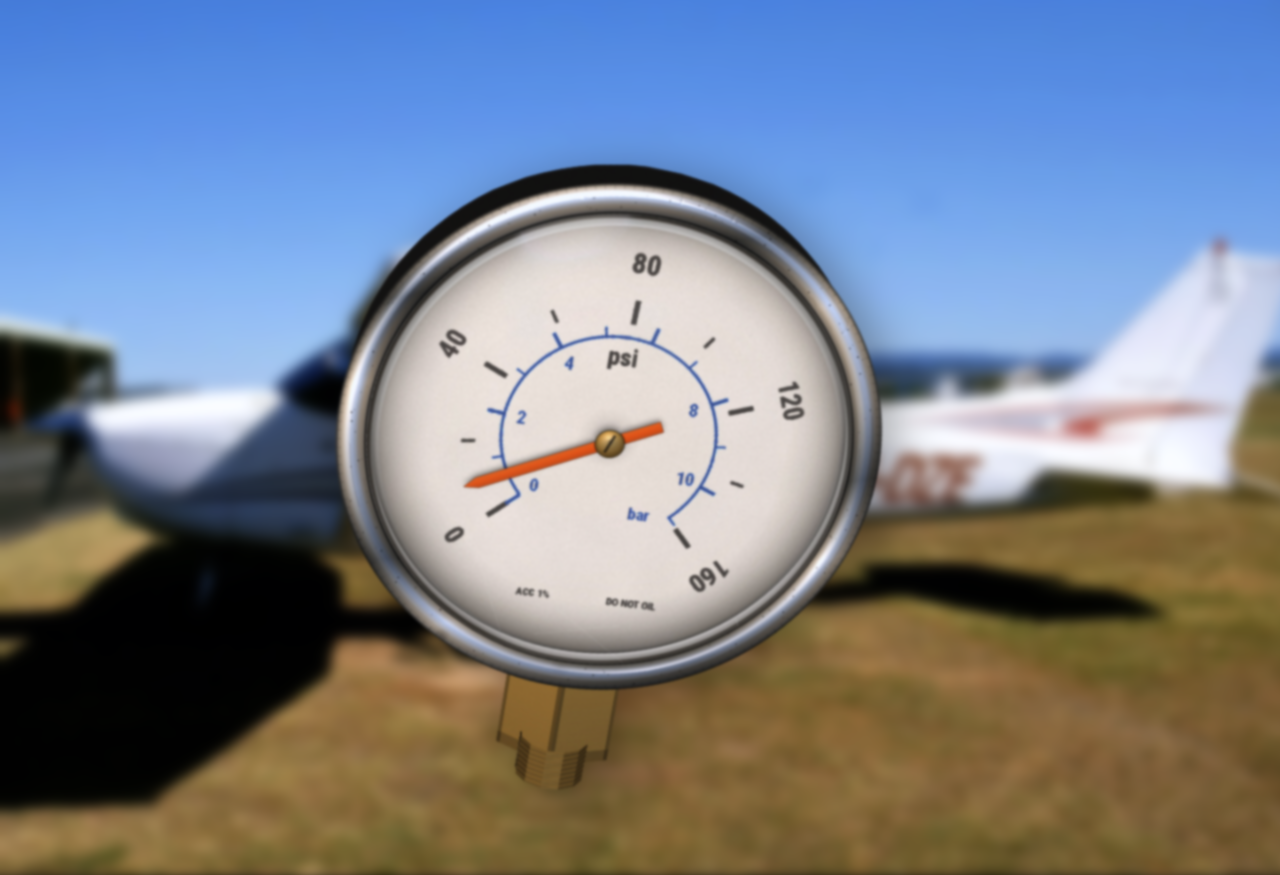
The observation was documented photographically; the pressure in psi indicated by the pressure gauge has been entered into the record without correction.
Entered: 10 psi
